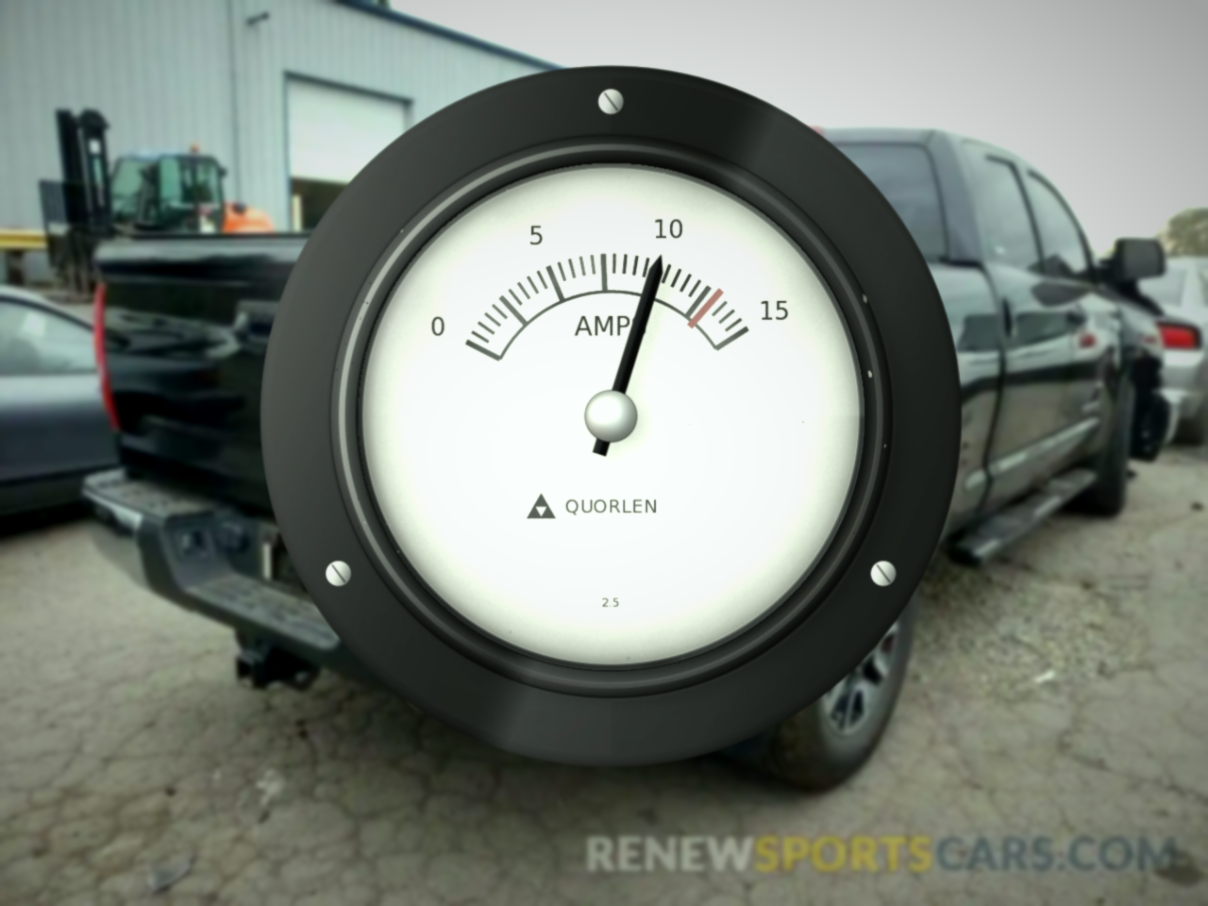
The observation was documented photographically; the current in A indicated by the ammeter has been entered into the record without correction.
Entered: 10 A
